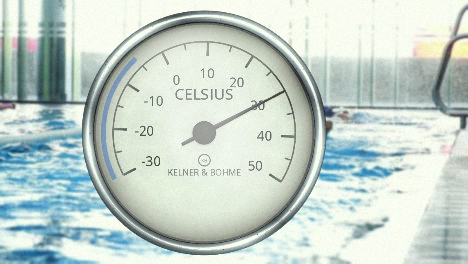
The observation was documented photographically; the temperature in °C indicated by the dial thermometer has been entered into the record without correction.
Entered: 30 °C
